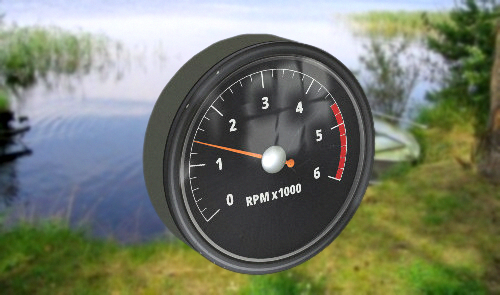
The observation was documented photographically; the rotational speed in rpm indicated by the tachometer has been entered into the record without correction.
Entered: 1400 rpm
